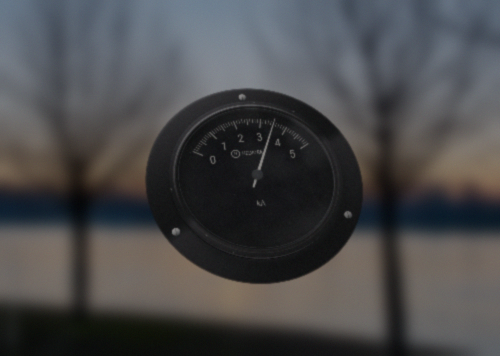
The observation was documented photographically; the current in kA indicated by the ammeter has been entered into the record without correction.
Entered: 3.5 kA
